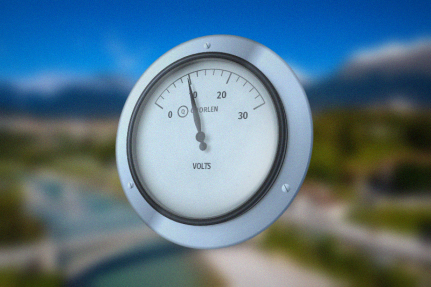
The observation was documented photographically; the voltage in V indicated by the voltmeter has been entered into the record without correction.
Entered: 10 V
